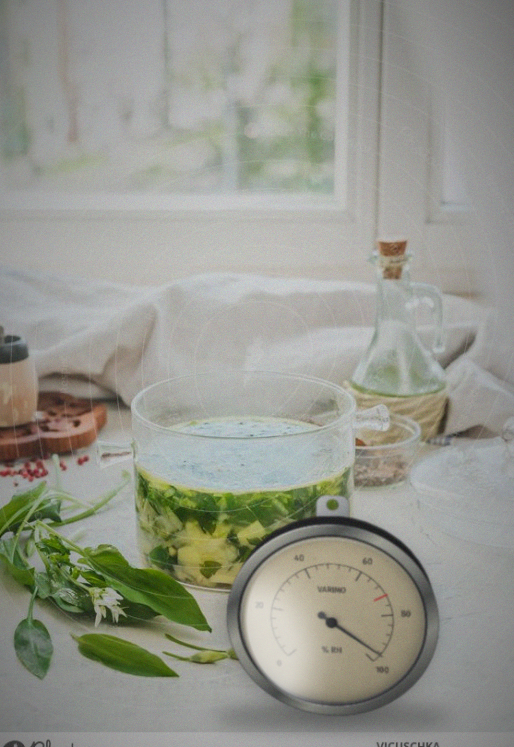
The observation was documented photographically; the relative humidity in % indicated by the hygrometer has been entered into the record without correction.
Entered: 96 %
